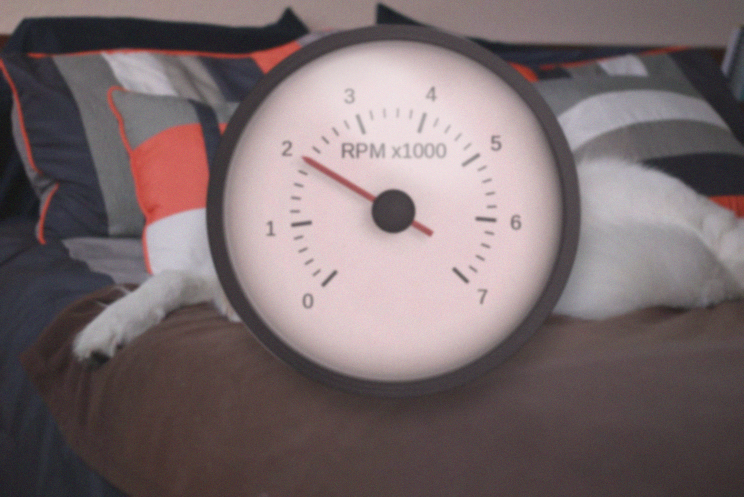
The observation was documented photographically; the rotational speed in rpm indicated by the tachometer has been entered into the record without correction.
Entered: 2000 rpm
